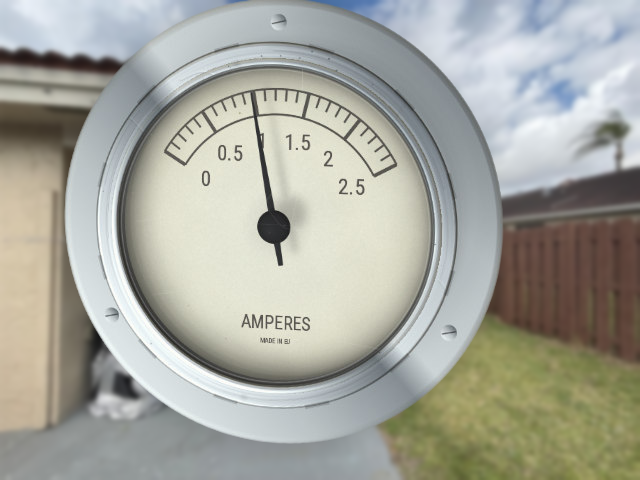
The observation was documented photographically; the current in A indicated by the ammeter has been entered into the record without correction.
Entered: 1 A
